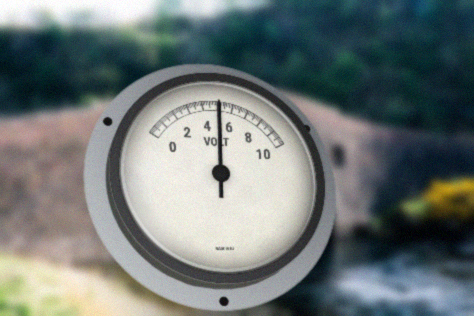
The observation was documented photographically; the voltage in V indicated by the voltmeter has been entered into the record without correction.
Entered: 5 V
